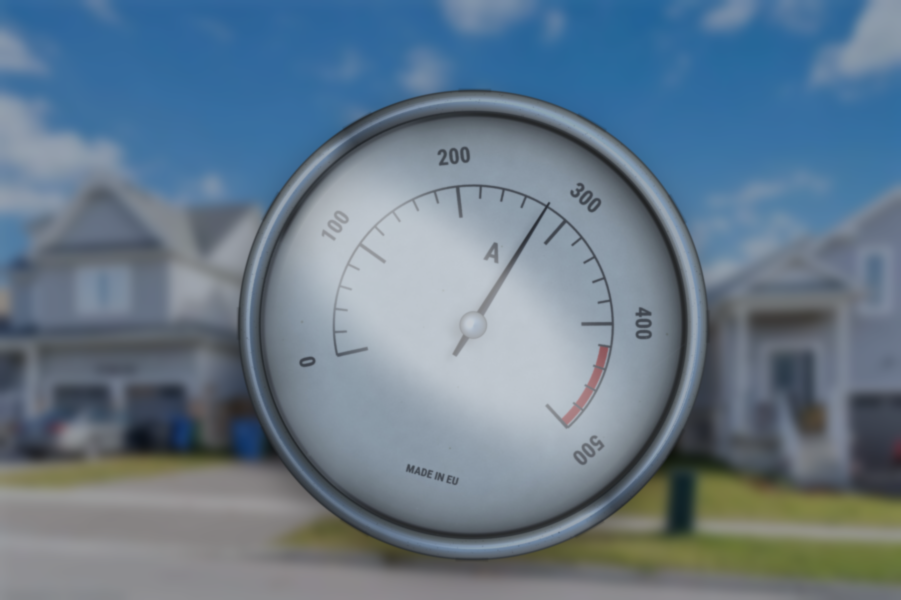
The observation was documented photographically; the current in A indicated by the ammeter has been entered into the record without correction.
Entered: 280 A
